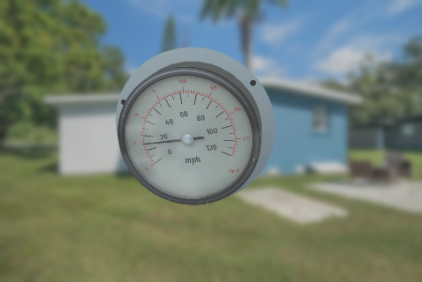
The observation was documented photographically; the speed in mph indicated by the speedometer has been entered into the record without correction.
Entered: 15 mph
